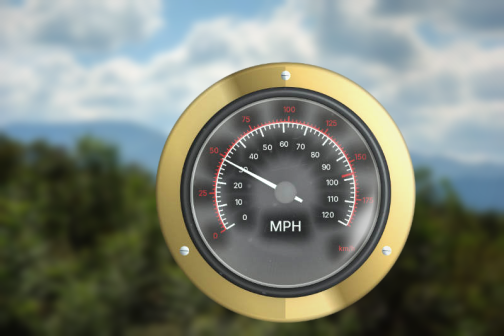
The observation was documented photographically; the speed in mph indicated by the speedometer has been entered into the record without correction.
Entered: 30 mph
